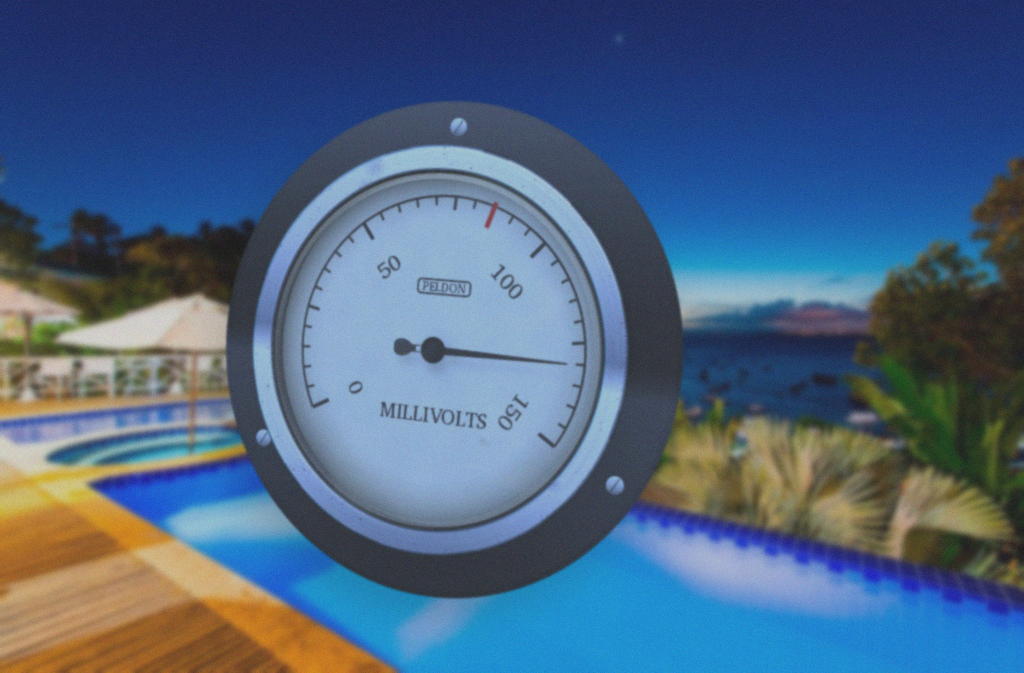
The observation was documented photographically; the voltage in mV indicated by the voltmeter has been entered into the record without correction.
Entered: 130 mV
